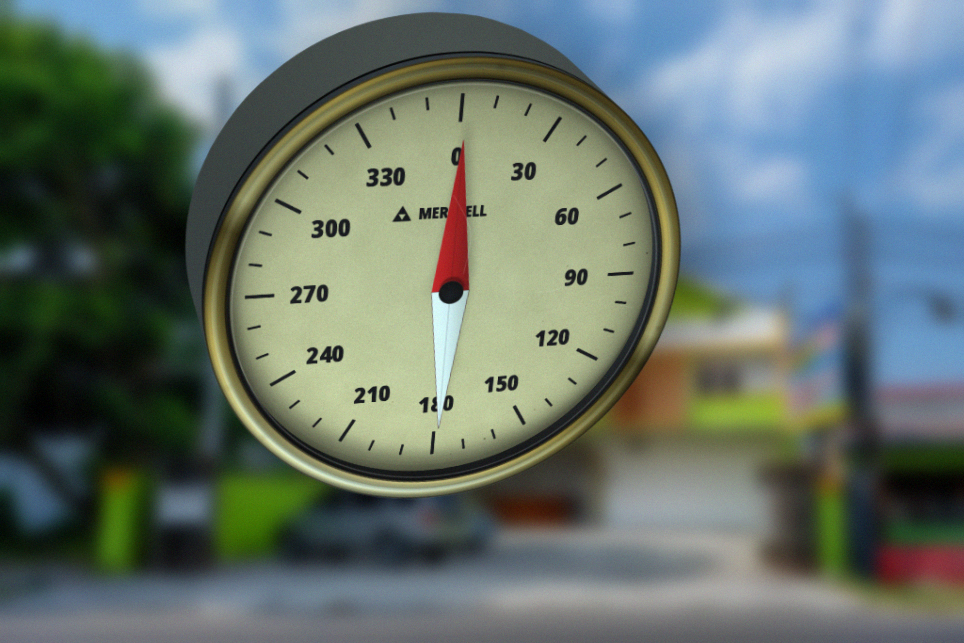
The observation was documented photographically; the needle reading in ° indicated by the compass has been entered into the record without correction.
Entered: 0 °
